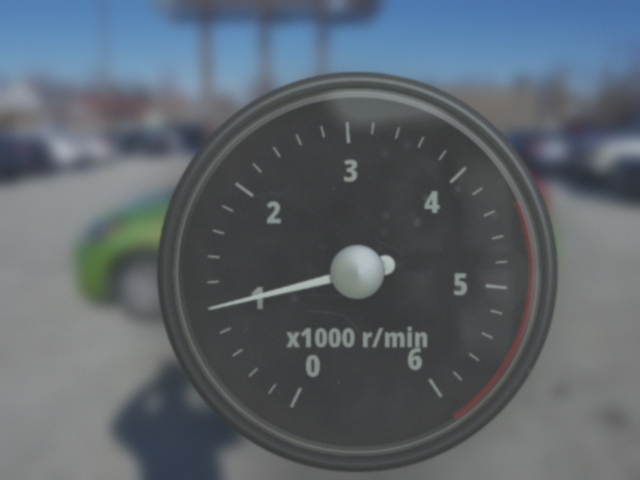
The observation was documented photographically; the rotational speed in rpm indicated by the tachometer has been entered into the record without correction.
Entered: 1000 rpm
